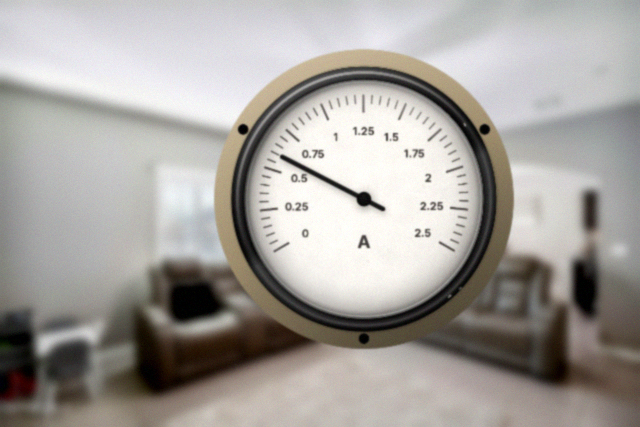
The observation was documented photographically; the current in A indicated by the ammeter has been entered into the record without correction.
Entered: 0.6 A
